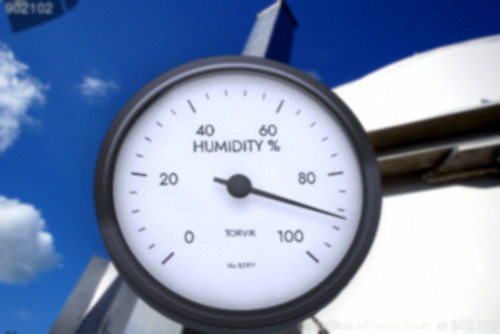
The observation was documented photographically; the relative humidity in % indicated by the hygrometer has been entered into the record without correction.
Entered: 90 %
